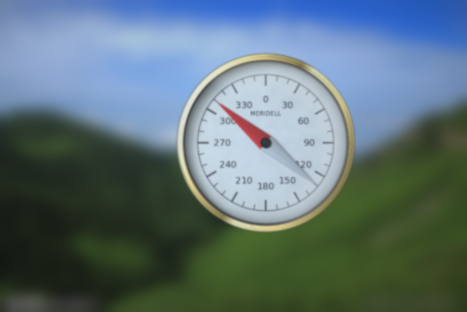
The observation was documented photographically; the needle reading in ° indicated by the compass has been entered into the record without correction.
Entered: 310 °
